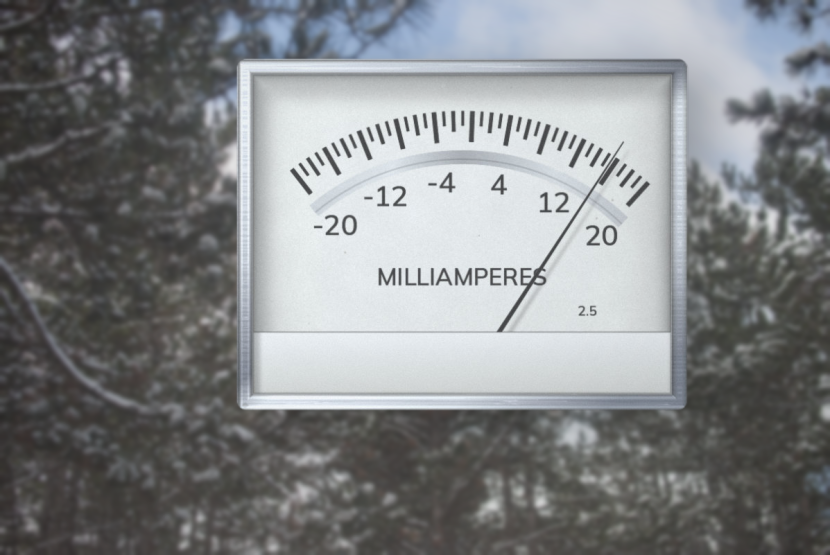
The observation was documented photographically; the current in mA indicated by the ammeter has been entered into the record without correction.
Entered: 15.5 mA
